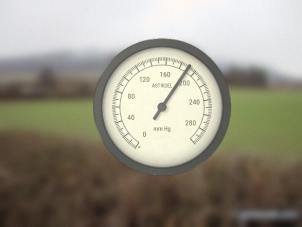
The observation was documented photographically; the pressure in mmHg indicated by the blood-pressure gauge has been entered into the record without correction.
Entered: 190 mmHg
